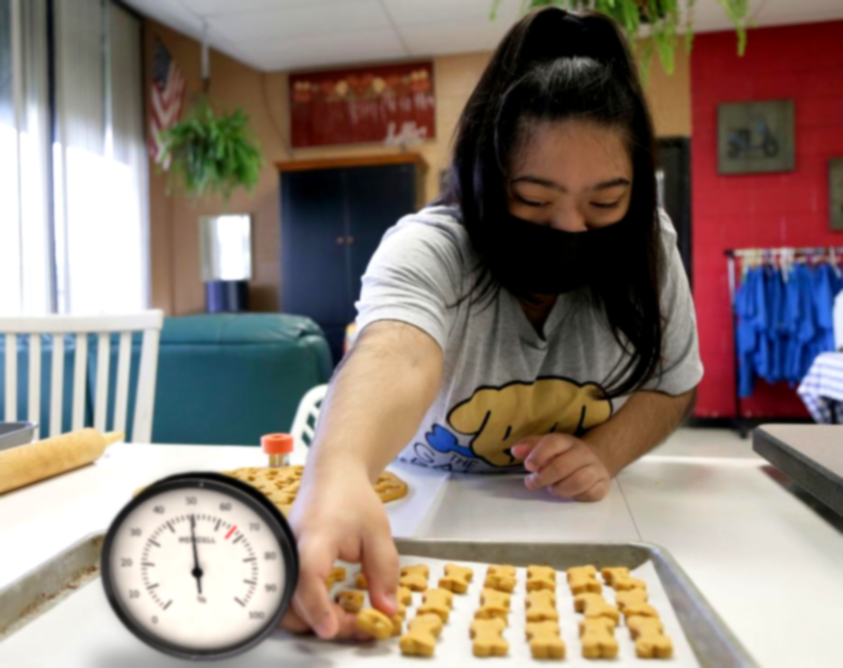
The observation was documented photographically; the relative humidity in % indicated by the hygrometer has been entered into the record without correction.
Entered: 50 %
